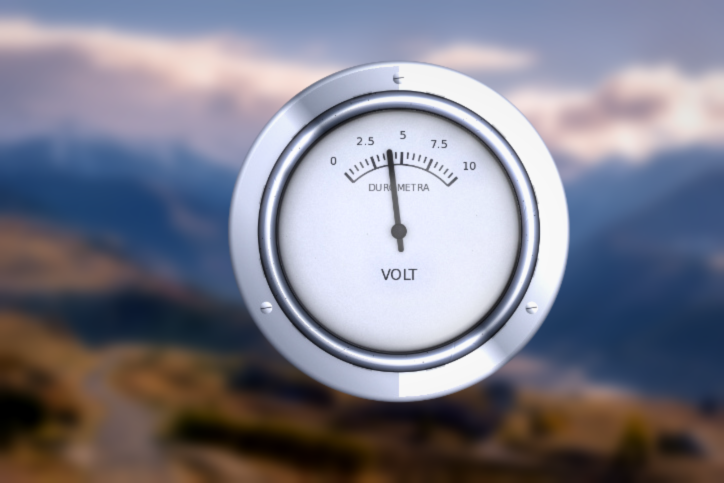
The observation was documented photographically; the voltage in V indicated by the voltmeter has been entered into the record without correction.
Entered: 4 V
